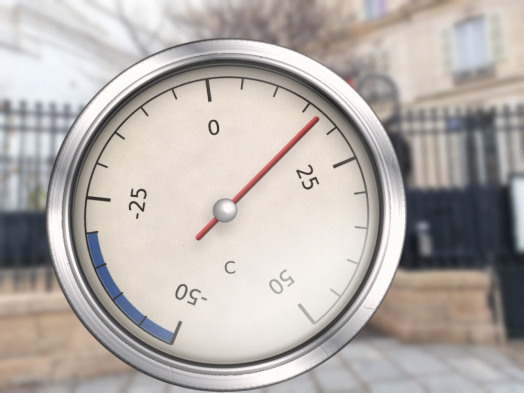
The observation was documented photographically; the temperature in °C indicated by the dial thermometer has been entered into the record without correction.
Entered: 17.5 °C
